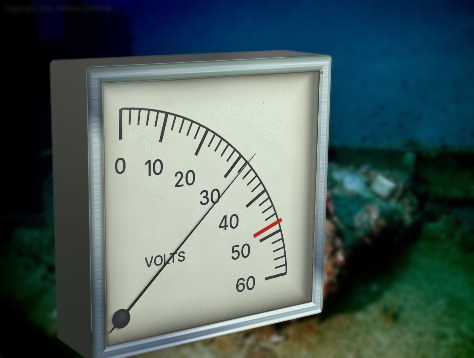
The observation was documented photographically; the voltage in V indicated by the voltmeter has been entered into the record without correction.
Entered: 32 V
